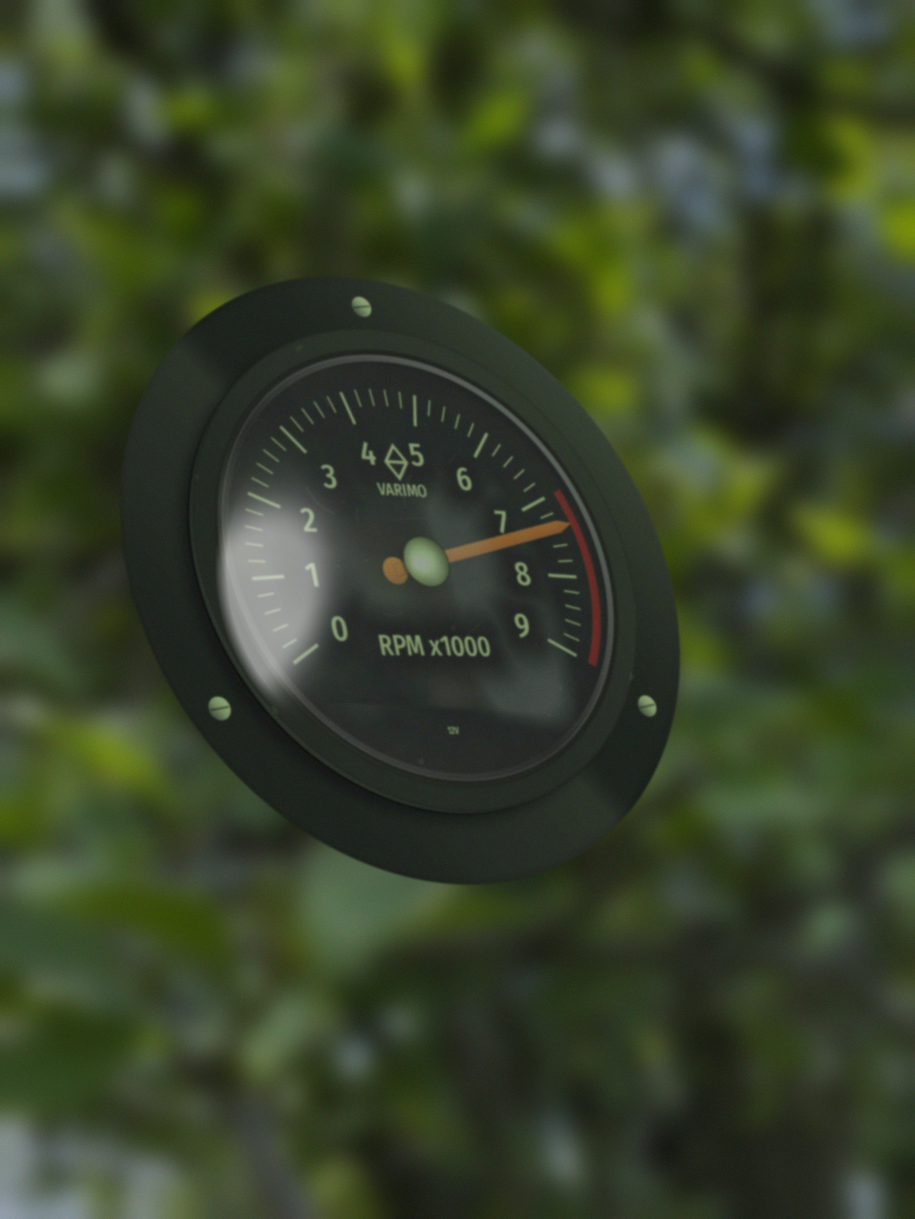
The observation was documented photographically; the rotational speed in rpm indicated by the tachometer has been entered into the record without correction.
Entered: 7400 rpm
